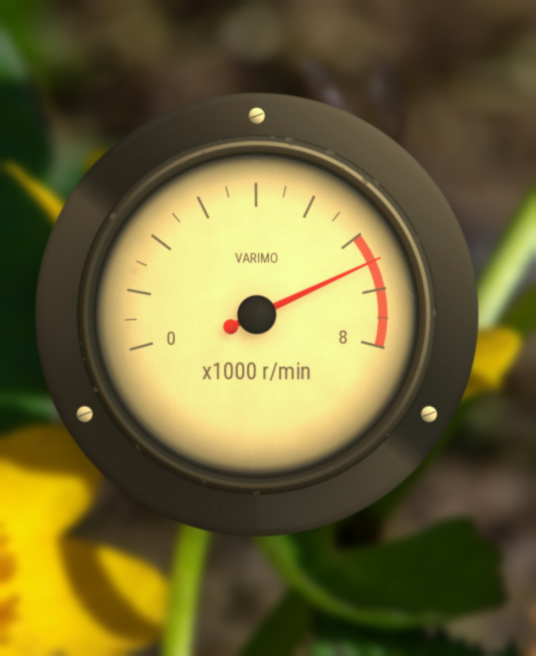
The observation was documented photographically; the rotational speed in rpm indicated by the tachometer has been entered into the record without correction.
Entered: 6500 rpm
